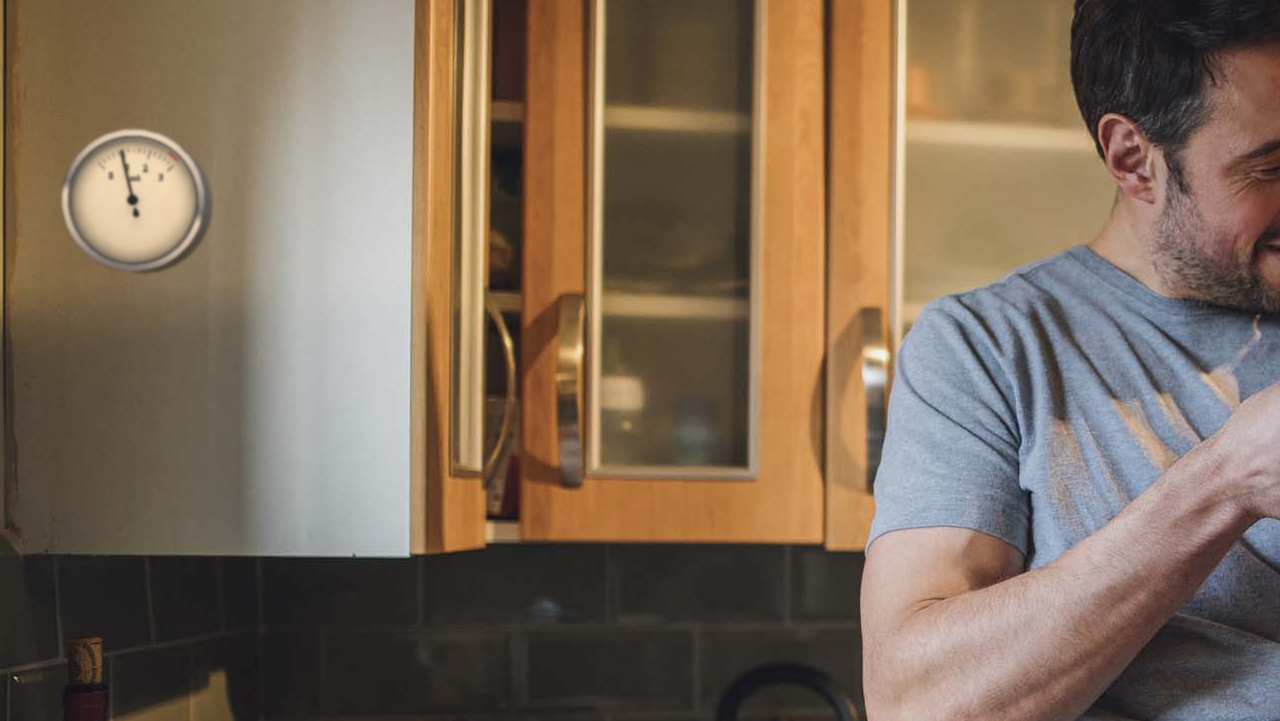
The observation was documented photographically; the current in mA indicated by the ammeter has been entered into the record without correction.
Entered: 1 mA
